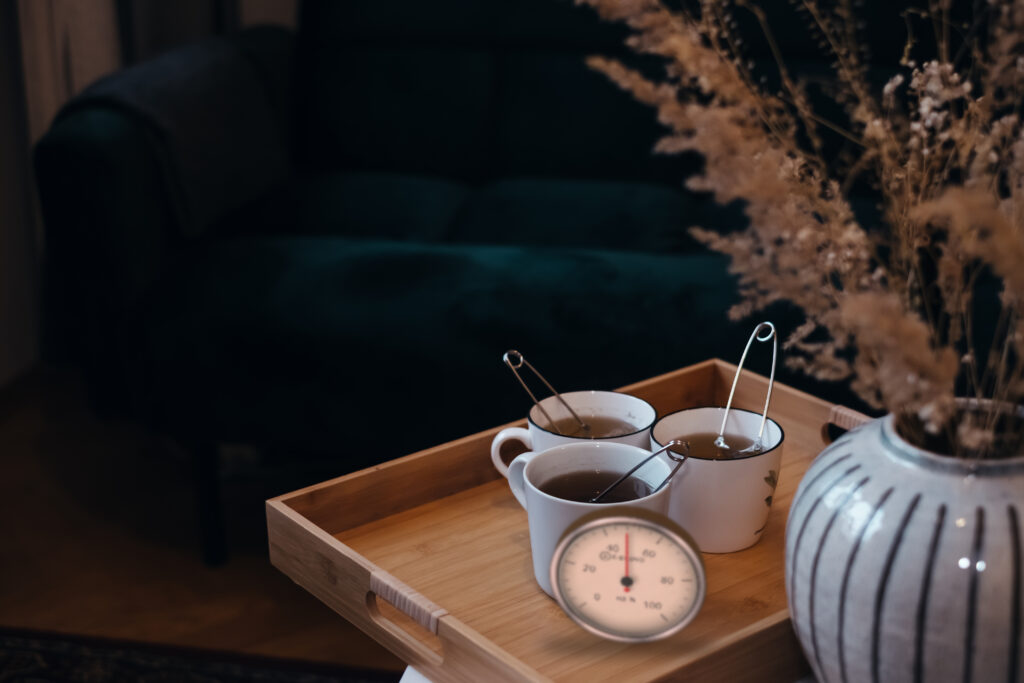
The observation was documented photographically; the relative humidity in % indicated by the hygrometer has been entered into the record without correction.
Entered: 48 %
